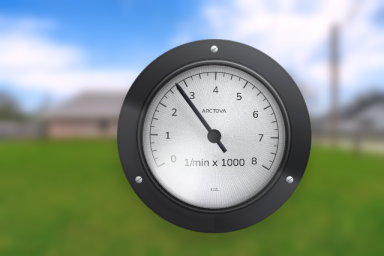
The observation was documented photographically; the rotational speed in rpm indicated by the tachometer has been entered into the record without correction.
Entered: 2750 rpm
